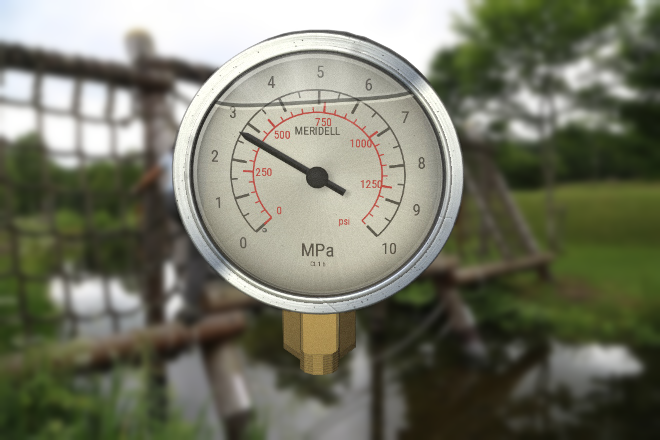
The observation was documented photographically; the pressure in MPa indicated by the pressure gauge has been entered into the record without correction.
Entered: 2.75 MPa
